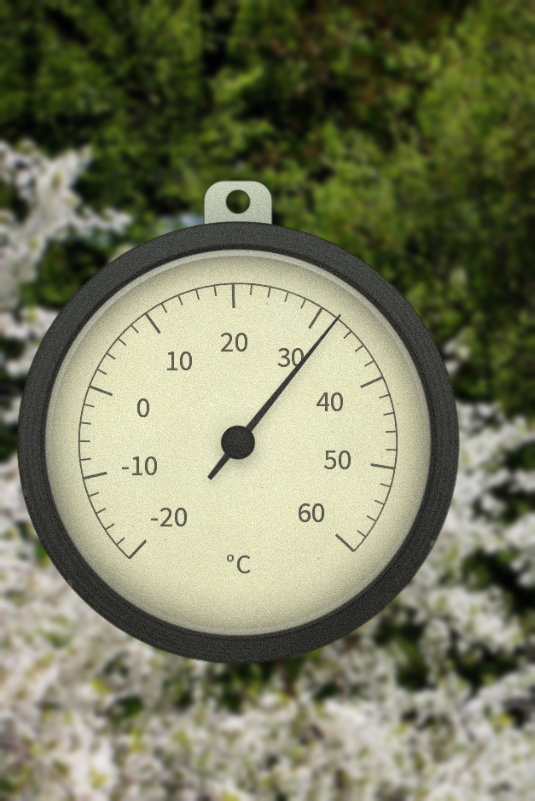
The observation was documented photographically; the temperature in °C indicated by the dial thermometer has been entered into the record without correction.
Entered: 32 °C
